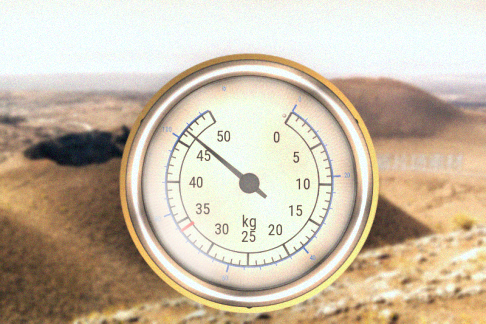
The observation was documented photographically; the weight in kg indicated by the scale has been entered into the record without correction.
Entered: 46.5 kg
